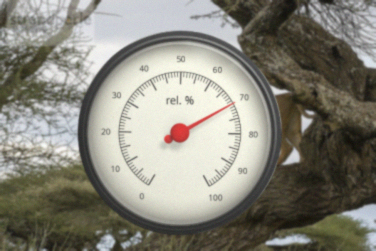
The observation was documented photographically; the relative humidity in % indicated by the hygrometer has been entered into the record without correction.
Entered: 70 %
